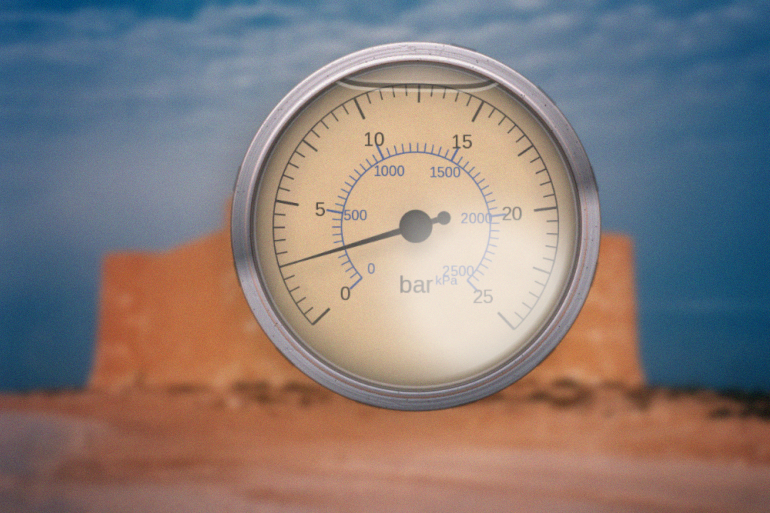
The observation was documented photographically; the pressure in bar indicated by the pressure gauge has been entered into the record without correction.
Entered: 2.5 bar
